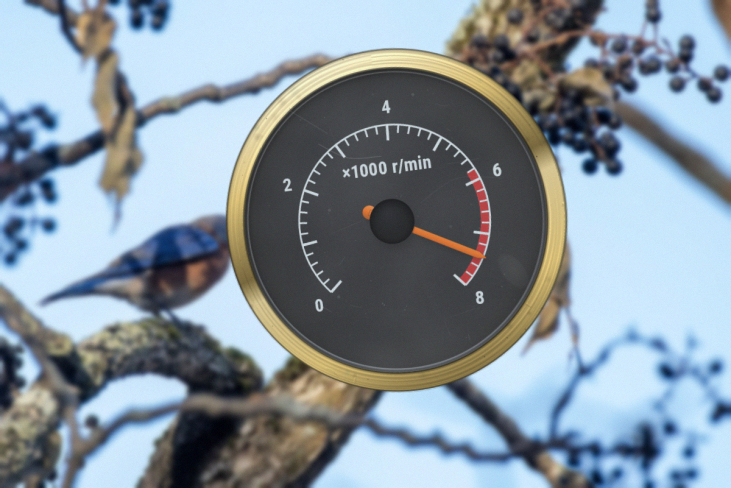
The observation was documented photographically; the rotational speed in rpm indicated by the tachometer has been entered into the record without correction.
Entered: 7400 rpm
